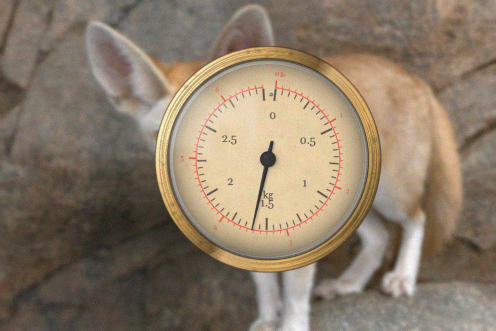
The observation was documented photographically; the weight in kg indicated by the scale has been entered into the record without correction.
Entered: 1.6 kg
